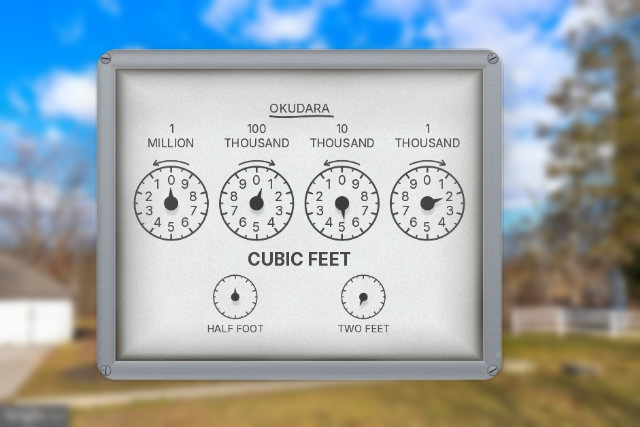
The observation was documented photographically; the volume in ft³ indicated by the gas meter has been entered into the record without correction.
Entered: 5200 ft³
